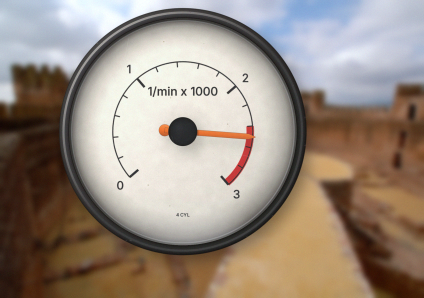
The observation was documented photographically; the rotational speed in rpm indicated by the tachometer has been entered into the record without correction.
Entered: 2500 rpm
